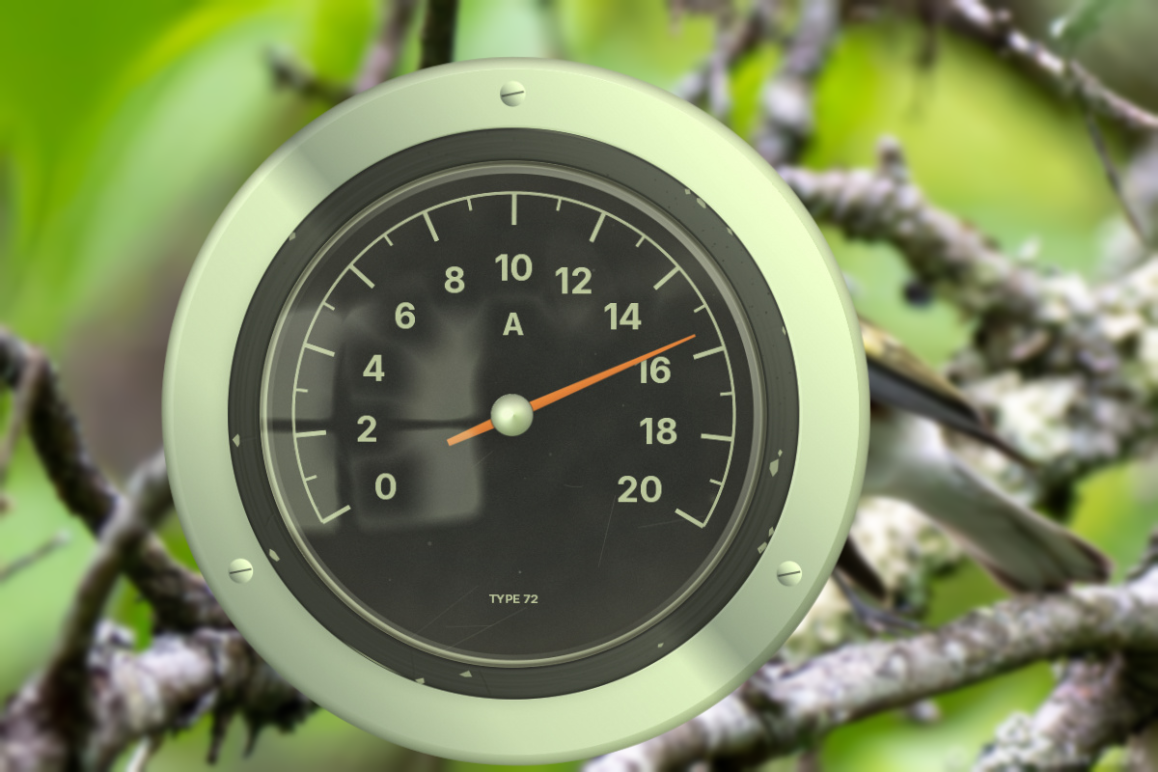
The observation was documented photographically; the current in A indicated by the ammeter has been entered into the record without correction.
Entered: 15.5 A
